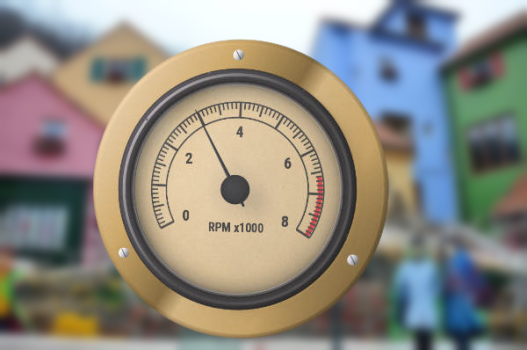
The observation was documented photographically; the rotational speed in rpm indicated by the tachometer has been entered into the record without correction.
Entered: 3000 rpm
